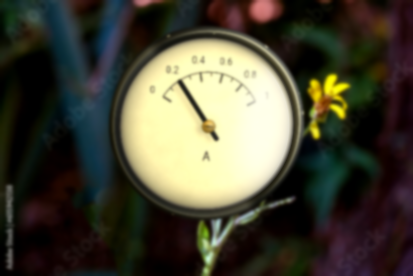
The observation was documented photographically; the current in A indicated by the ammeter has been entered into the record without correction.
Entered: 0.2 A
